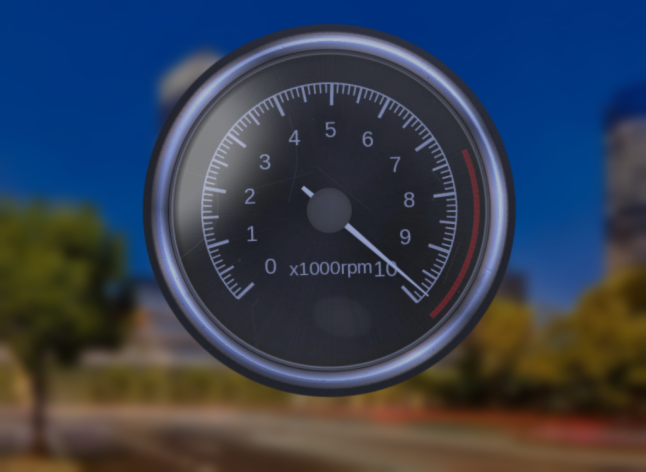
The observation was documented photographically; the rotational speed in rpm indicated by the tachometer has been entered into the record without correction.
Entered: 9800 rpm
